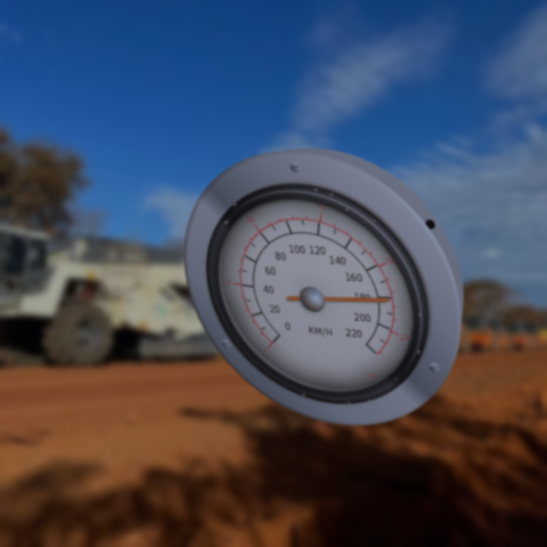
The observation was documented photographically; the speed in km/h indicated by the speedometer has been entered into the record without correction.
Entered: 180 km/h
